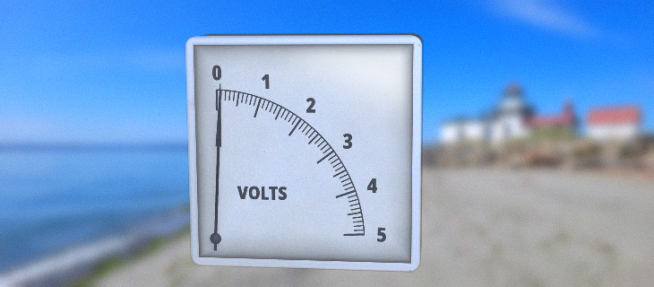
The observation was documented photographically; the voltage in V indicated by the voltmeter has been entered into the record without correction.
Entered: 0.1 V
